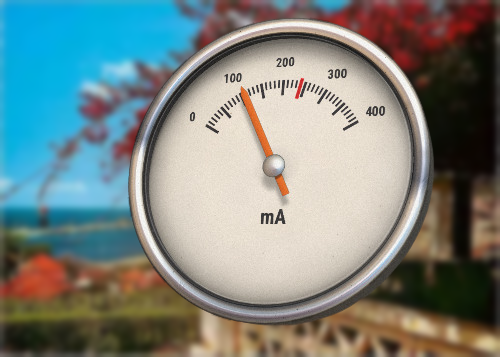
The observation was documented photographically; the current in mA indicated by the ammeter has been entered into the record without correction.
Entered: 110 mA
